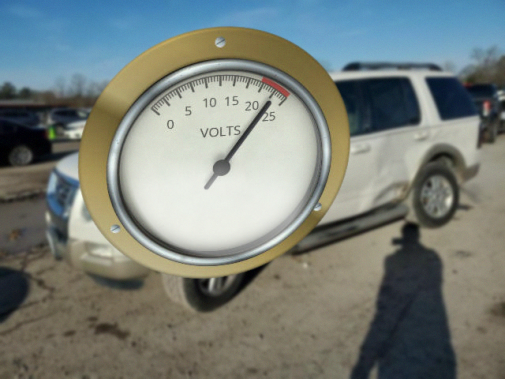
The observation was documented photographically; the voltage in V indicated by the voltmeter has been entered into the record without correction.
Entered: 22.5 V
